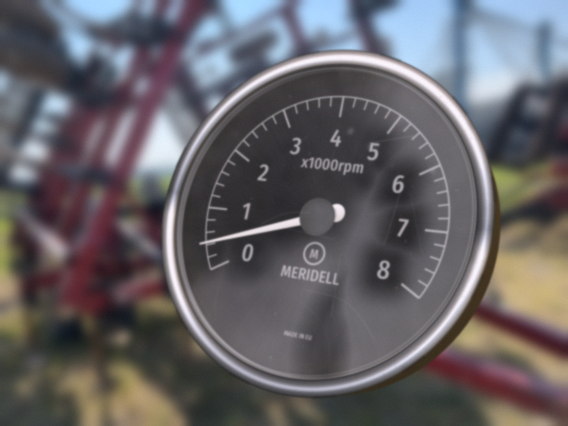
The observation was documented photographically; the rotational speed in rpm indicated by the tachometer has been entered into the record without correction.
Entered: 400 rpm
